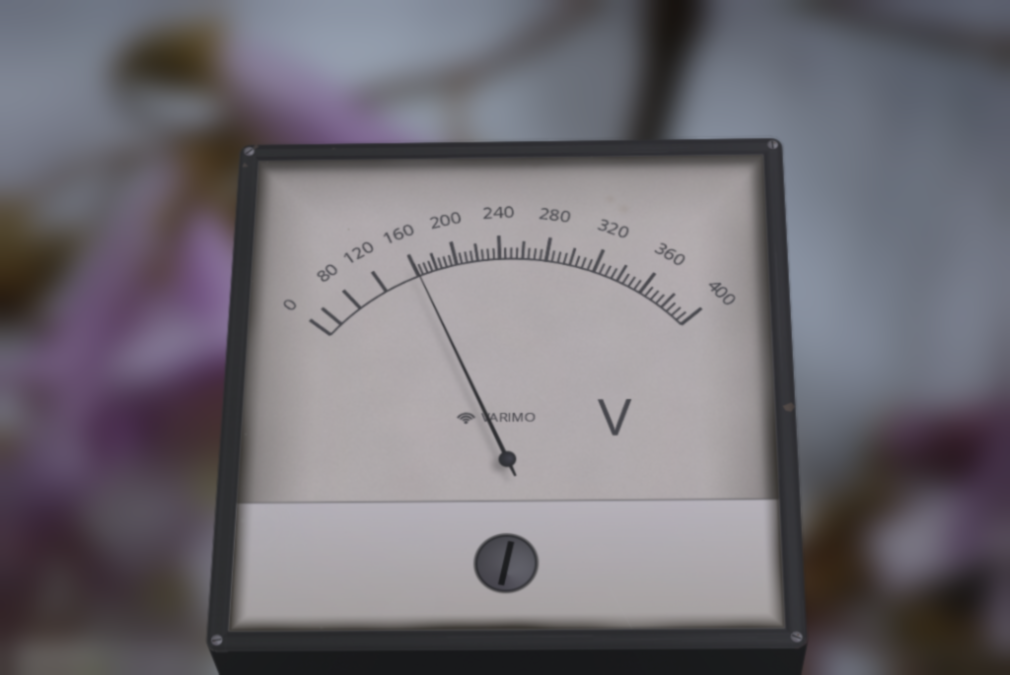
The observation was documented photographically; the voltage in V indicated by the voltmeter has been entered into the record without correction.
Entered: 160 V
